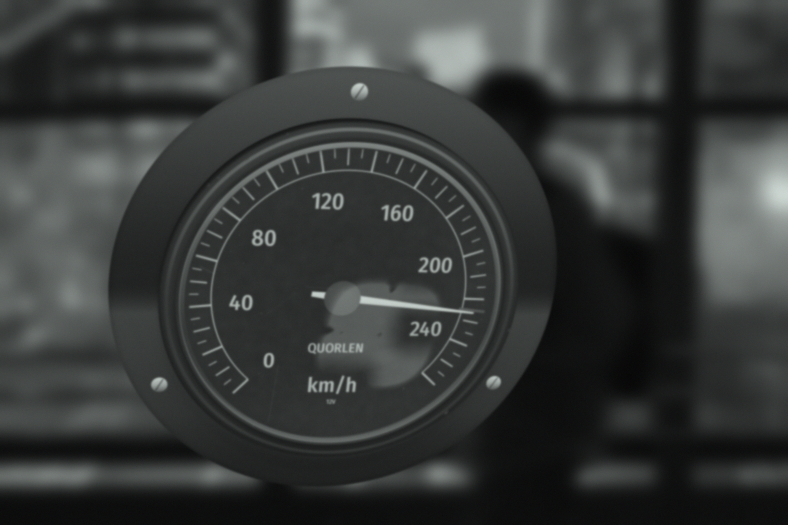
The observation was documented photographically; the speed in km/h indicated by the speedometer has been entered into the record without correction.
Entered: 225 km/h
